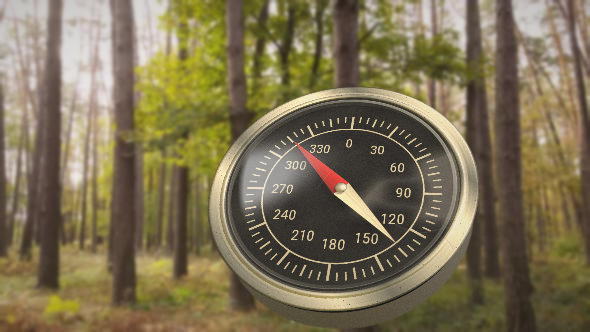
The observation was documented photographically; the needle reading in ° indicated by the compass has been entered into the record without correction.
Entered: 315 °
